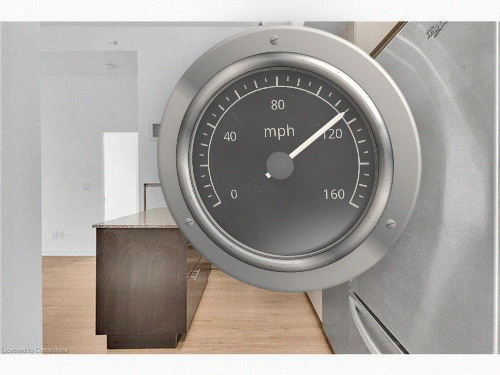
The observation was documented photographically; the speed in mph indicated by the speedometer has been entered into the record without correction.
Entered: 115 mph
